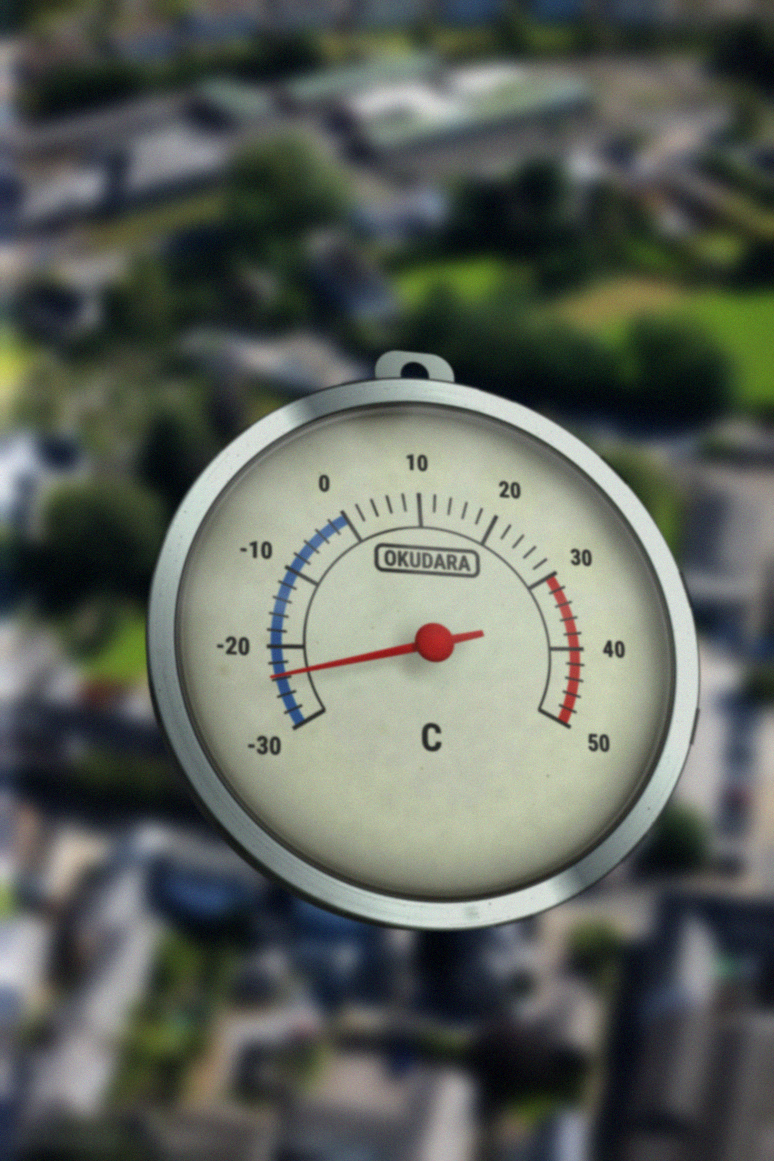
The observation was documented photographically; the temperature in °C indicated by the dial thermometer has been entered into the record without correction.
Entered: -24 °C
